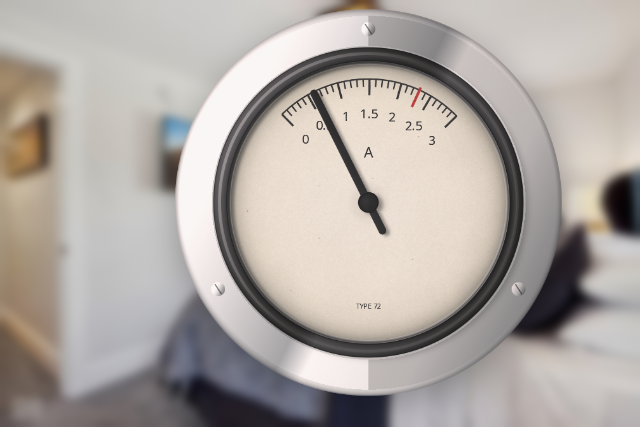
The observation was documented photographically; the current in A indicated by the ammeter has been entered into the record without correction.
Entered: 0.6 A
